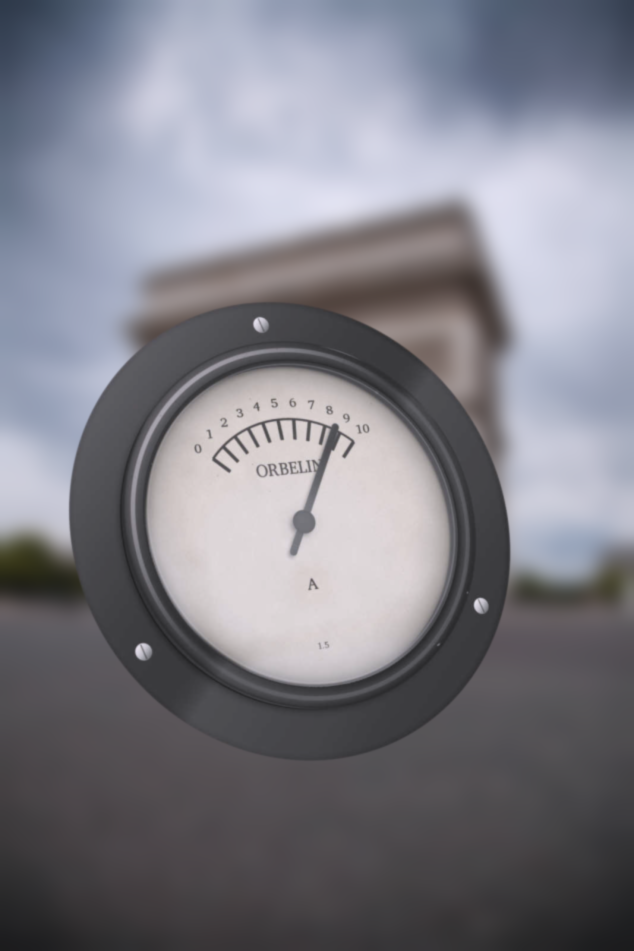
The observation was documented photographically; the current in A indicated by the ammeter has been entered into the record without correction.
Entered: 8.5 A
